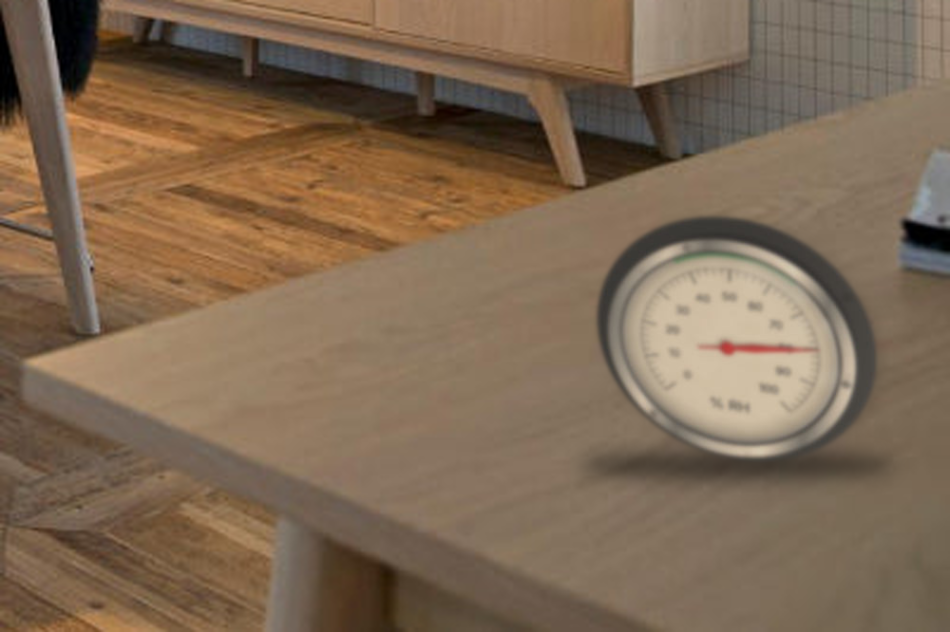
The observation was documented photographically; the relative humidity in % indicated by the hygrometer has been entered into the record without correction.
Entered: 80 %
